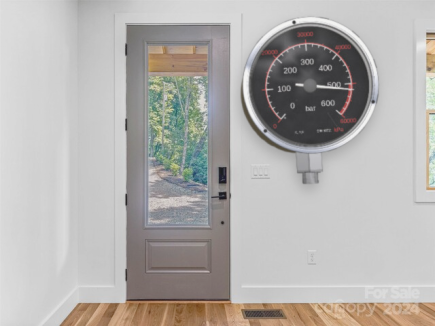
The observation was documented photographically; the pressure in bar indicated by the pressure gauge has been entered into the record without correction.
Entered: 520 bar
